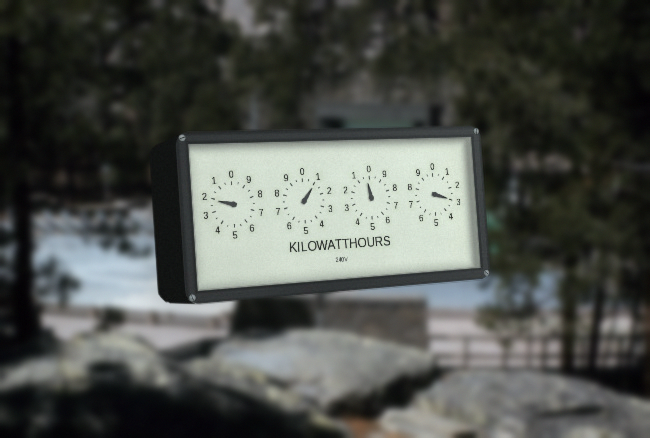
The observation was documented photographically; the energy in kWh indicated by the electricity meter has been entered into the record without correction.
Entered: 2103 kWh
